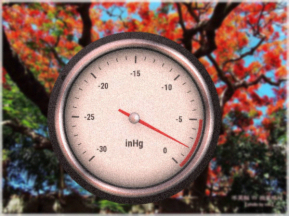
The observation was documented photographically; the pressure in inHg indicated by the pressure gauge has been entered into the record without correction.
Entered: -2 inHg
